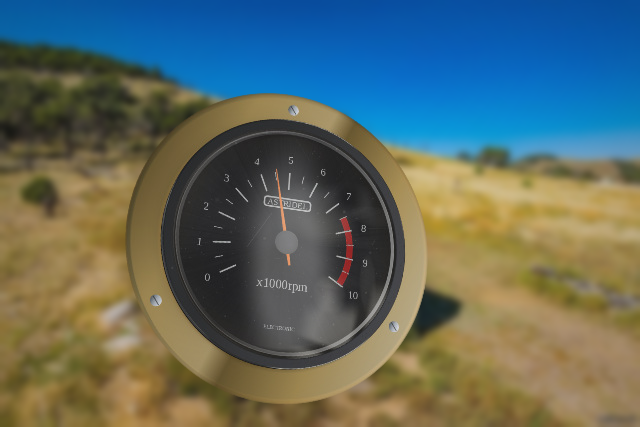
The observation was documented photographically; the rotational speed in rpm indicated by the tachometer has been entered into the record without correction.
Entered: 4500 rpm
